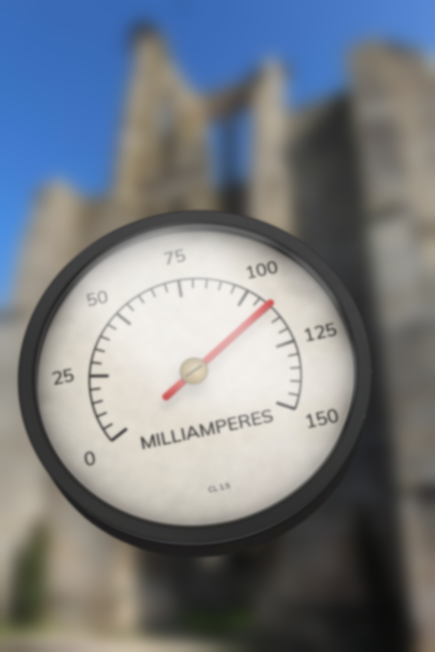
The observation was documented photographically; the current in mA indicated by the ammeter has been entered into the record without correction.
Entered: 110 mA
